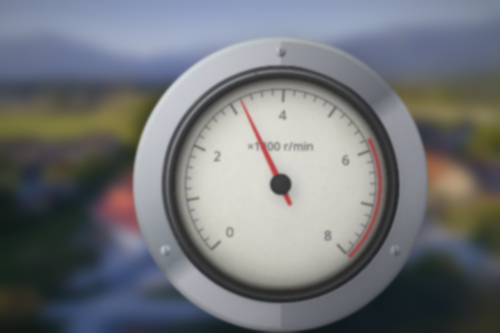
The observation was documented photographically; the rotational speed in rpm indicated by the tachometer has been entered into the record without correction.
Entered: 3200 rpm
